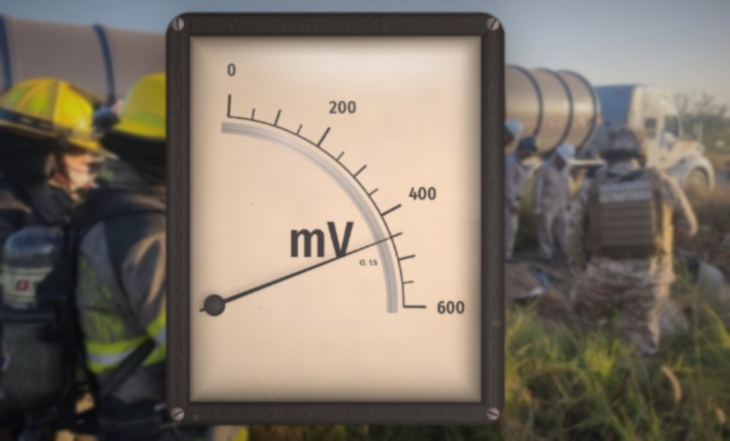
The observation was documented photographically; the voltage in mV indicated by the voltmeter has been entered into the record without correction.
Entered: 450 mV
